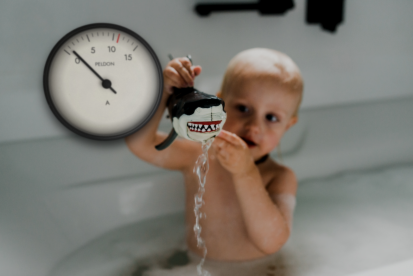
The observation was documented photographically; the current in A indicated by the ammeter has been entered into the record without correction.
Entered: 1 A
